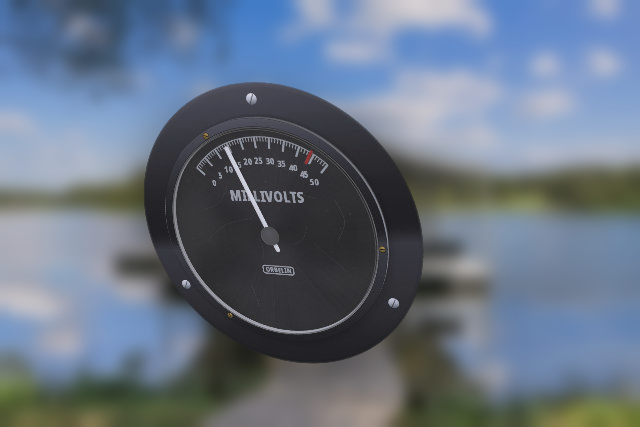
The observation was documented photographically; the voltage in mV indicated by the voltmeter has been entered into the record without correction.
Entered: 15 mV
